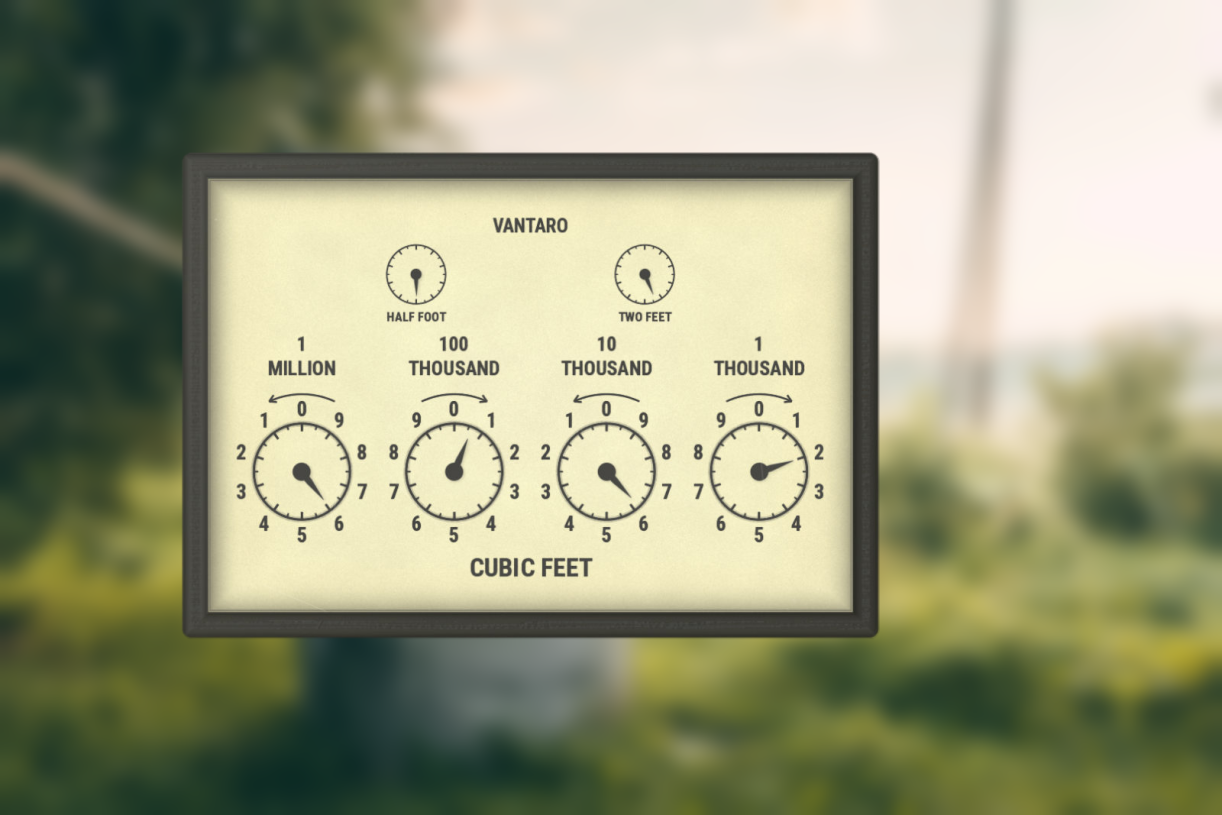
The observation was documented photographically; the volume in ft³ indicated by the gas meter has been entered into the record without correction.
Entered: 606200 ft³
